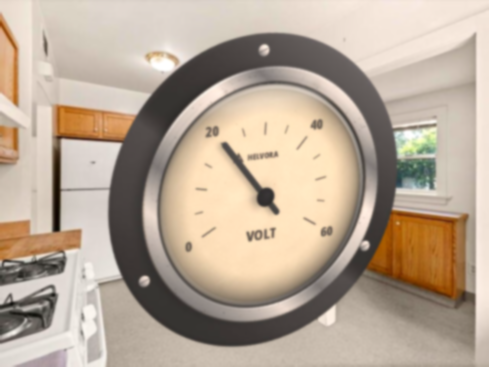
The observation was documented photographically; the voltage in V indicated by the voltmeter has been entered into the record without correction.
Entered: 20 V
